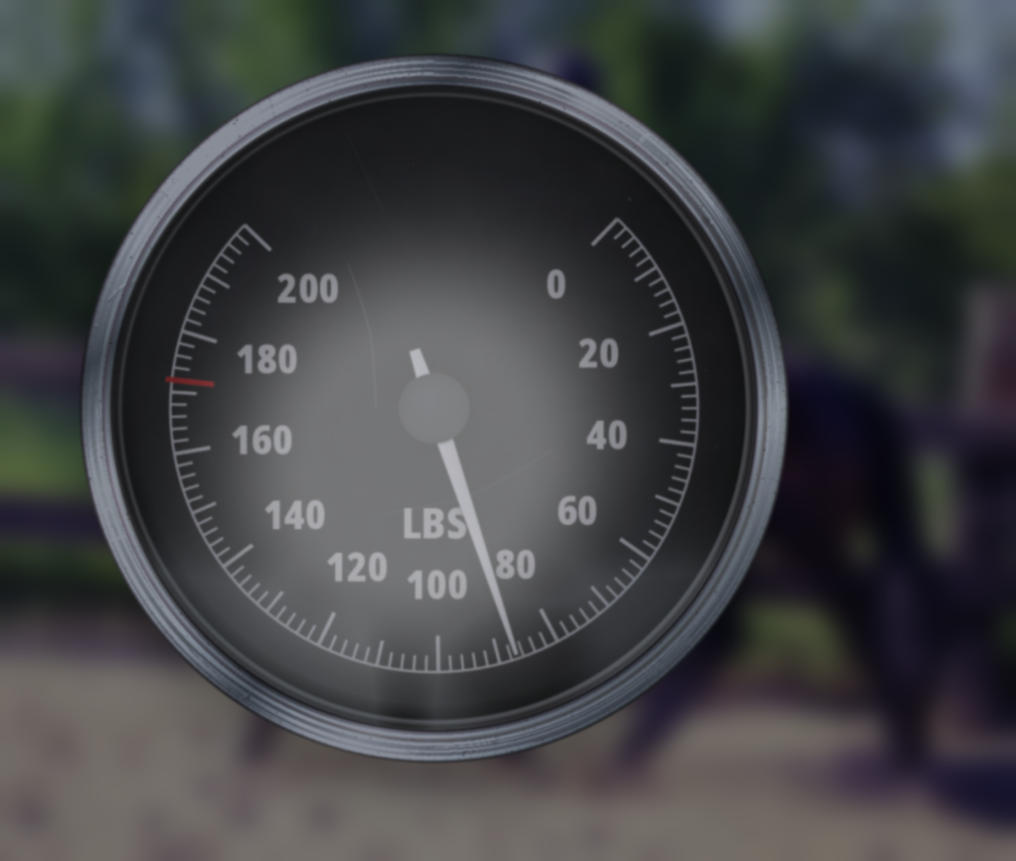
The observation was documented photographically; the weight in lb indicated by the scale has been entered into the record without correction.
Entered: 87 lb
